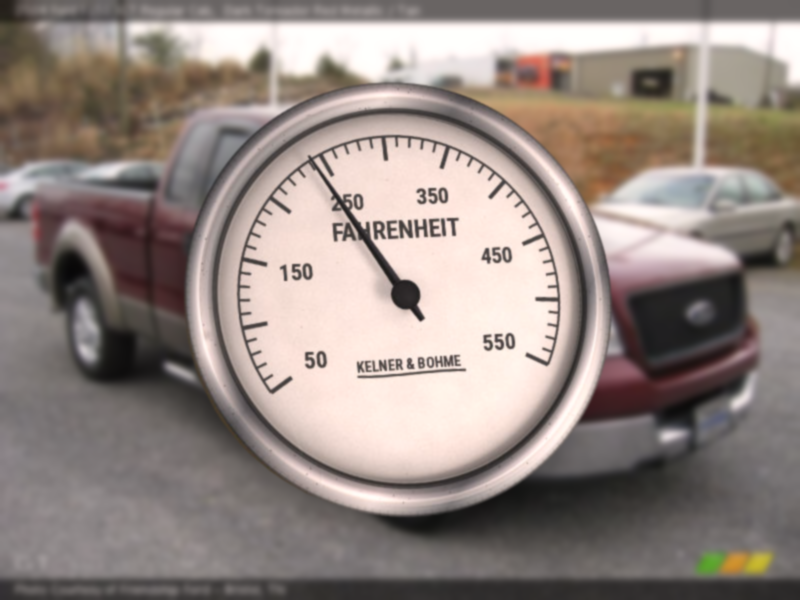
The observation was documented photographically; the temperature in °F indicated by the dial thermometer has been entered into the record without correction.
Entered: 240 °F
